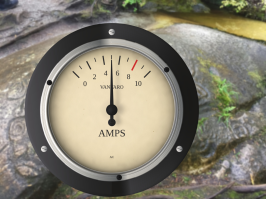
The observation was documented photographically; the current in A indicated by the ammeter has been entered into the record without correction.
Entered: 5 A
